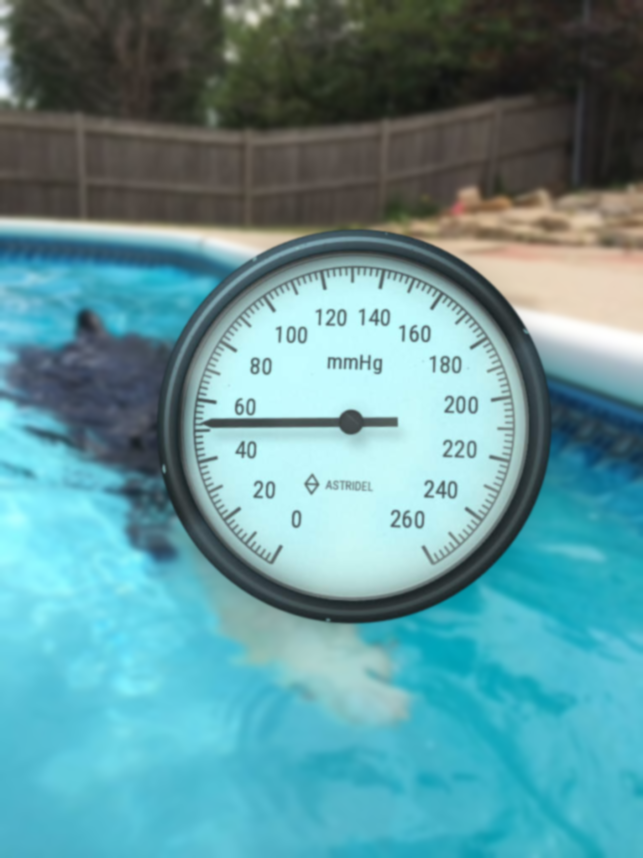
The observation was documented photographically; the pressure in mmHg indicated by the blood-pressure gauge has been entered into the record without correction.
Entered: 52 mmHg
